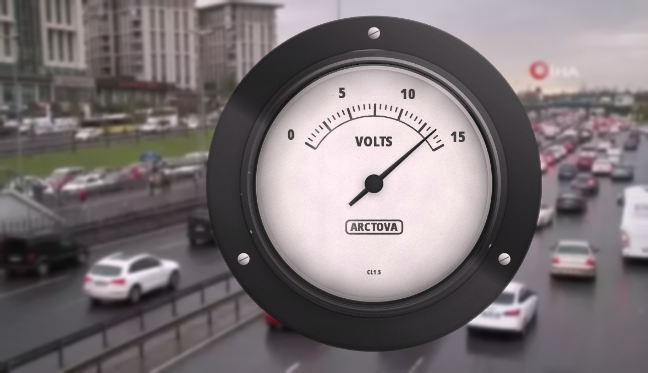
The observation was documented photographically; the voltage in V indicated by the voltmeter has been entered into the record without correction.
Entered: 13.5 V
